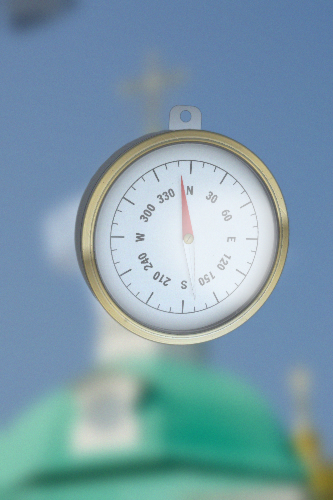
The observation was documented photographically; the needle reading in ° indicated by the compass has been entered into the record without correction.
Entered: 350 °
